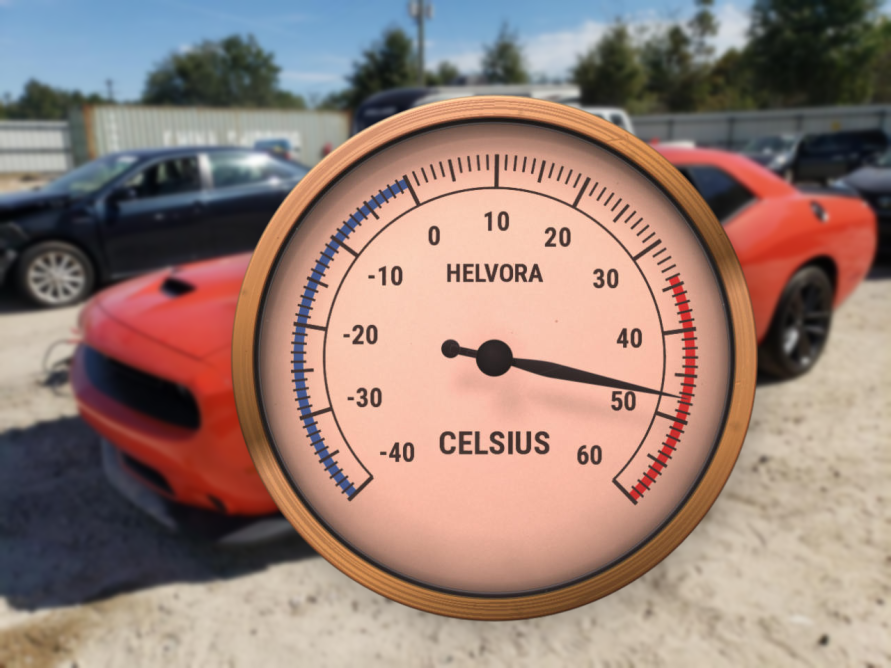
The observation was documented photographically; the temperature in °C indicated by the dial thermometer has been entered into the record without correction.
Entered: 47.5 °C
